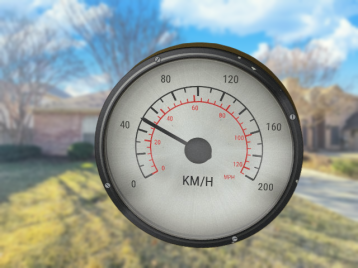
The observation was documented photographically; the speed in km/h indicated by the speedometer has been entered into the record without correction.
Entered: 50 km/h
